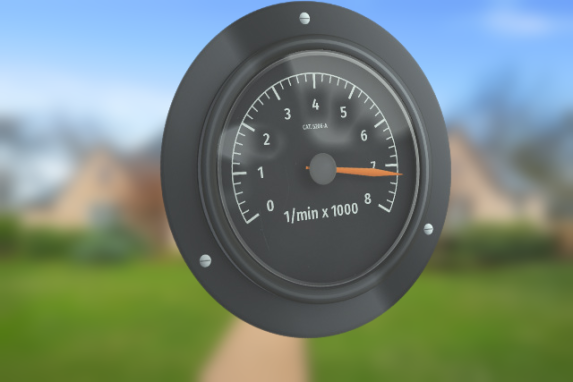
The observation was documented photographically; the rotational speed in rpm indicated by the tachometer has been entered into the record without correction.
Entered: 7200 rpm
